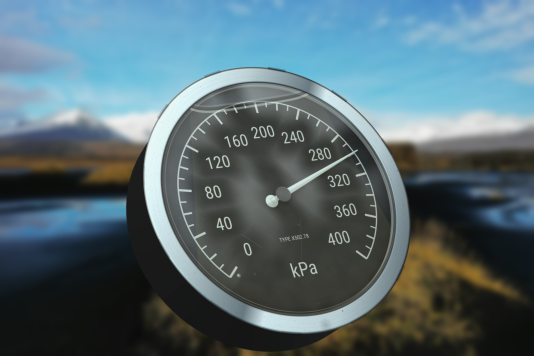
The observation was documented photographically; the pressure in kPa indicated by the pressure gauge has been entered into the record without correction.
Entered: 300 kPa
